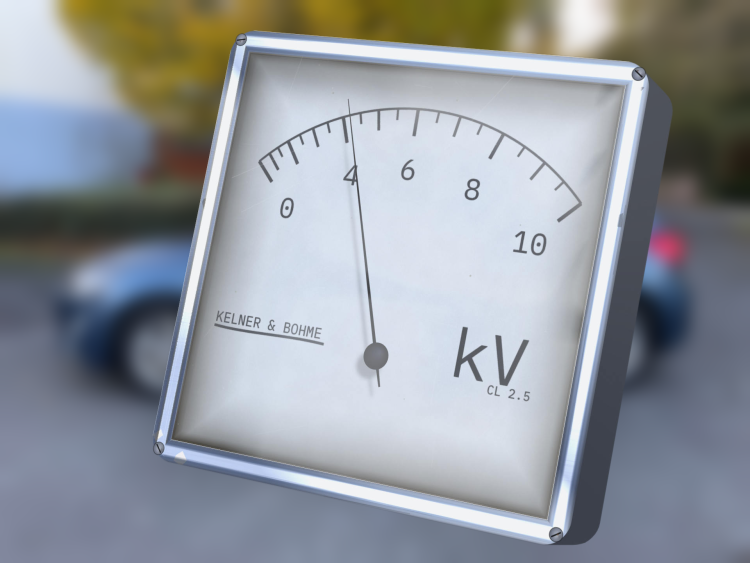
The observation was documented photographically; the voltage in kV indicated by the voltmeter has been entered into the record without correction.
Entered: 4.25 kV
